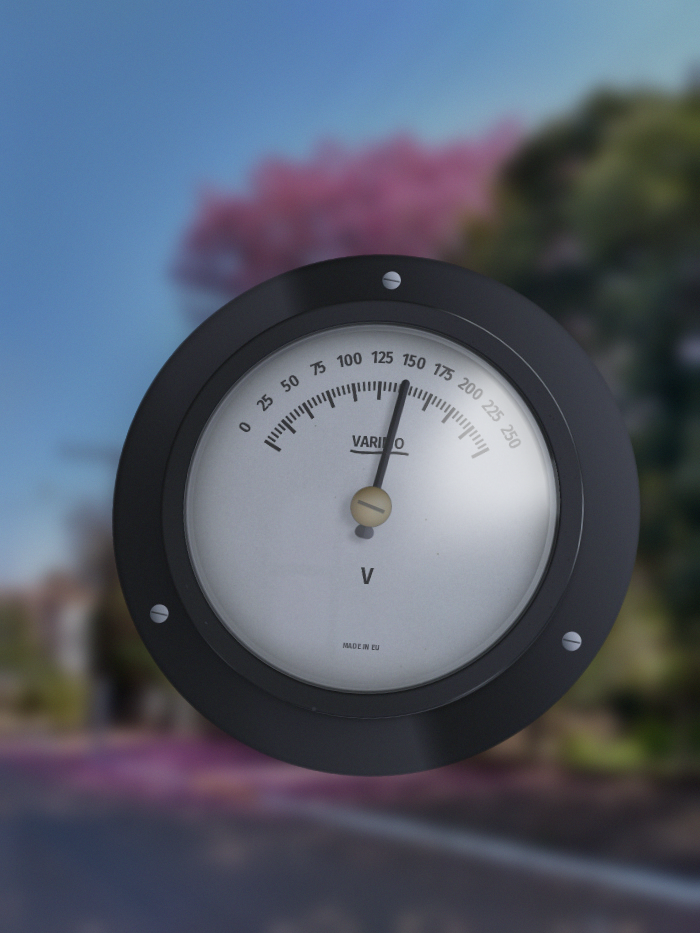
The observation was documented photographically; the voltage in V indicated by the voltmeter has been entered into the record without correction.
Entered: 150 V
